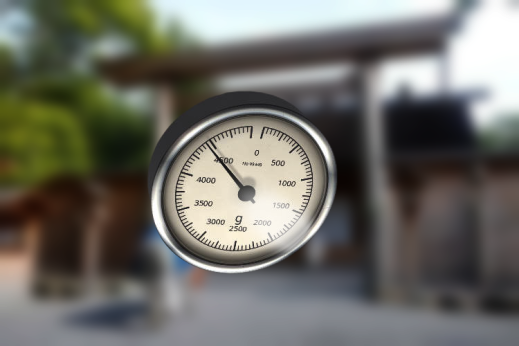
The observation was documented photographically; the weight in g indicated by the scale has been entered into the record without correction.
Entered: 4450 g
